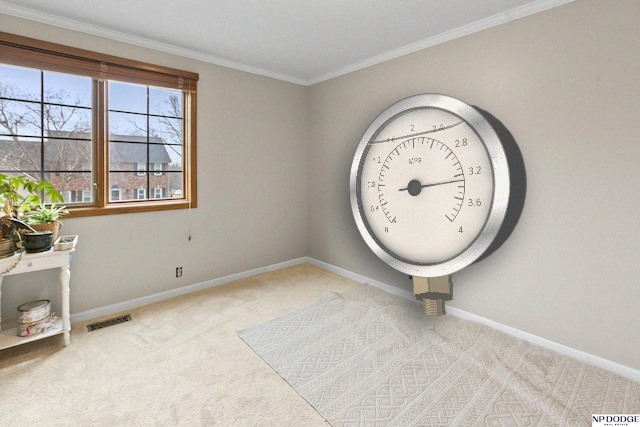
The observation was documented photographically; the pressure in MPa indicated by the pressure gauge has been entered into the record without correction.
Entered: 3.3 MPa
